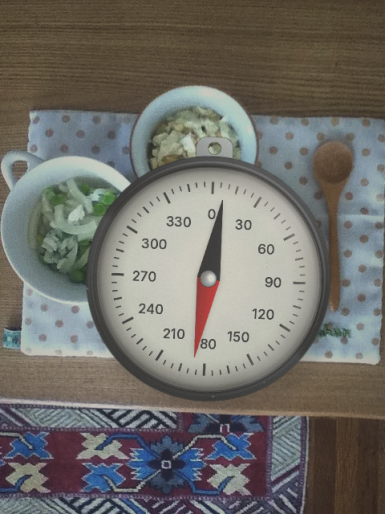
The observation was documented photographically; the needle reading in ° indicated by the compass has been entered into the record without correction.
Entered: 187.5 °
